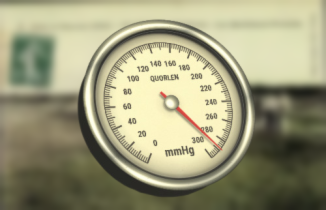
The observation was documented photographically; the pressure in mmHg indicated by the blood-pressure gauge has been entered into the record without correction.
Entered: 290 mmHg
